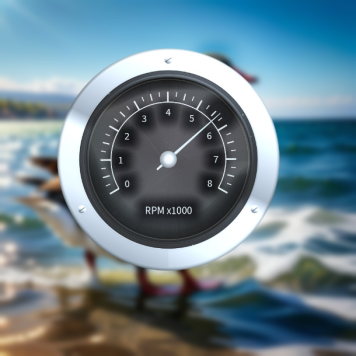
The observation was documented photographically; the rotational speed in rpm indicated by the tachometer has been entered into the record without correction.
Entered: 5625 rpm
